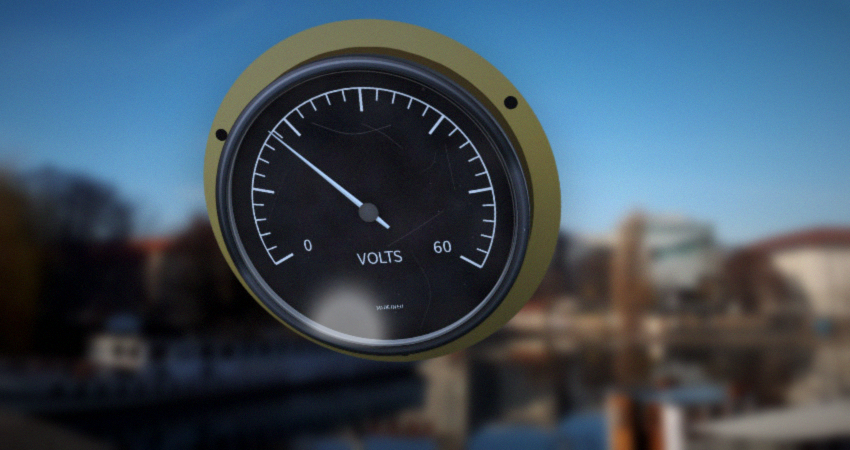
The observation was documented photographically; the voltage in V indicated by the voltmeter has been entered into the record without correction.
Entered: 18 V
